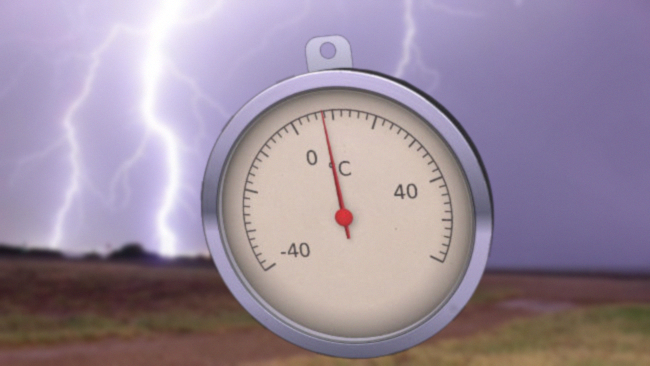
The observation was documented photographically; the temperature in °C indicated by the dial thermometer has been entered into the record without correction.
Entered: 8 °C
